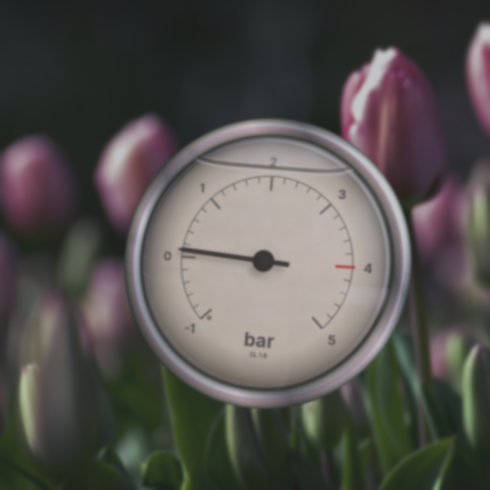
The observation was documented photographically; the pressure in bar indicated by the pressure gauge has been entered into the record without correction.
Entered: 0.1 bar
